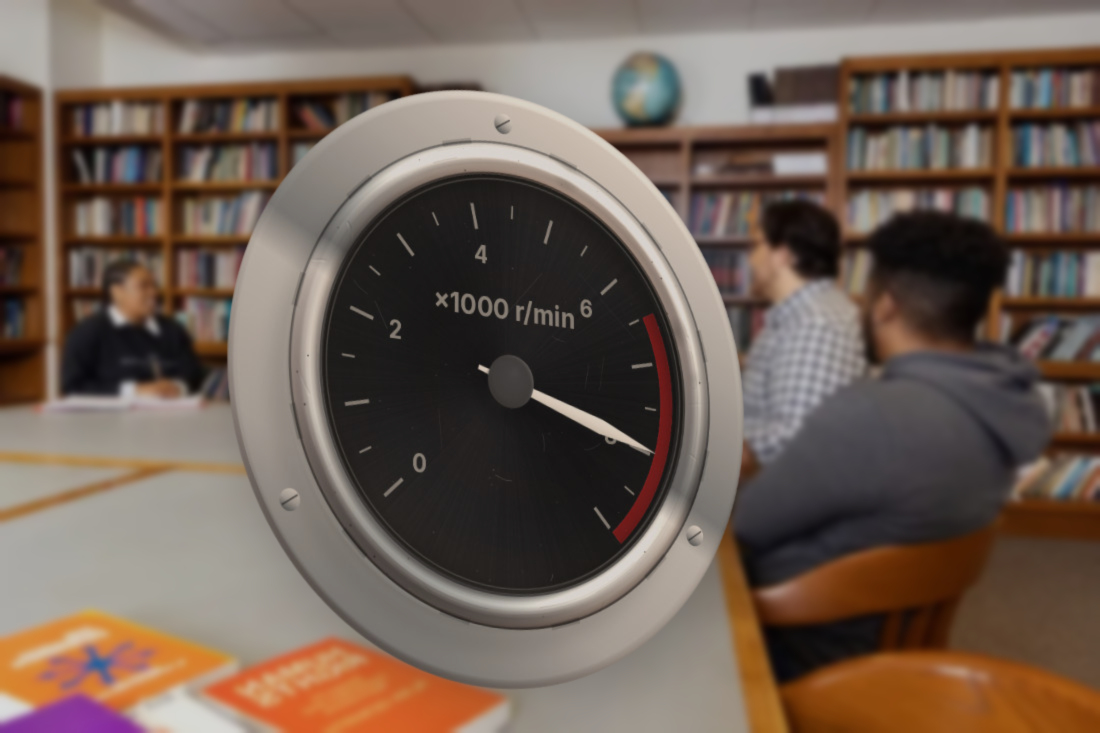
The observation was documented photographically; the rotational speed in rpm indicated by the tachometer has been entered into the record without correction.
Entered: 8000 rpm
